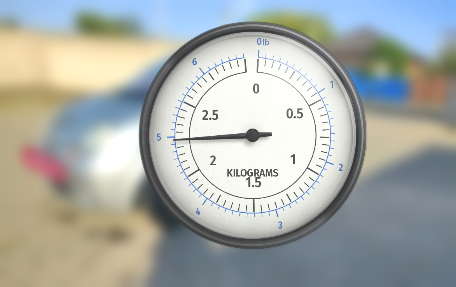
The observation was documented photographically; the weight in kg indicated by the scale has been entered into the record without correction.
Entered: 2.25 kg
